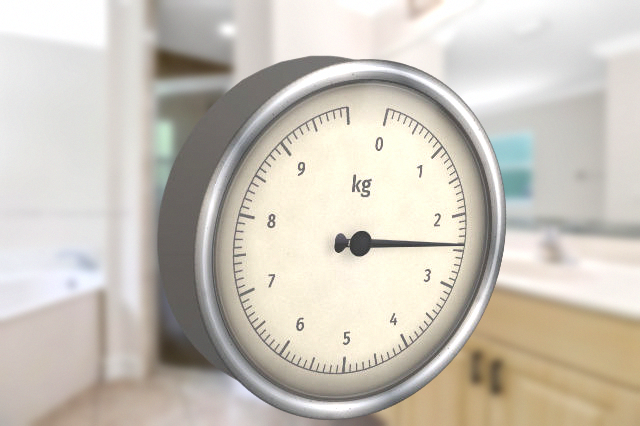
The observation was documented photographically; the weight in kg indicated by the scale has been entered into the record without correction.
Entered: 2.4 kg
